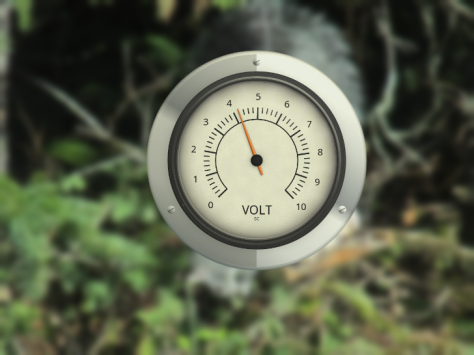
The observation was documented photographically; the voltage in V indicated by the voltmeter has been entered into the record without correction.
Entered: 4.2 V
